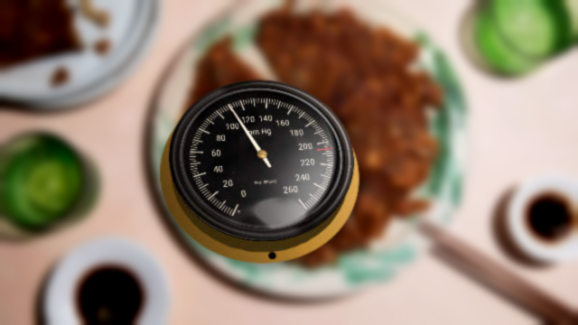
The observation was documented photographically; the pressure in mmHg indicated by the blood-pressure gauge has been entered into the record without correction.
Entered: 110 mmHg
